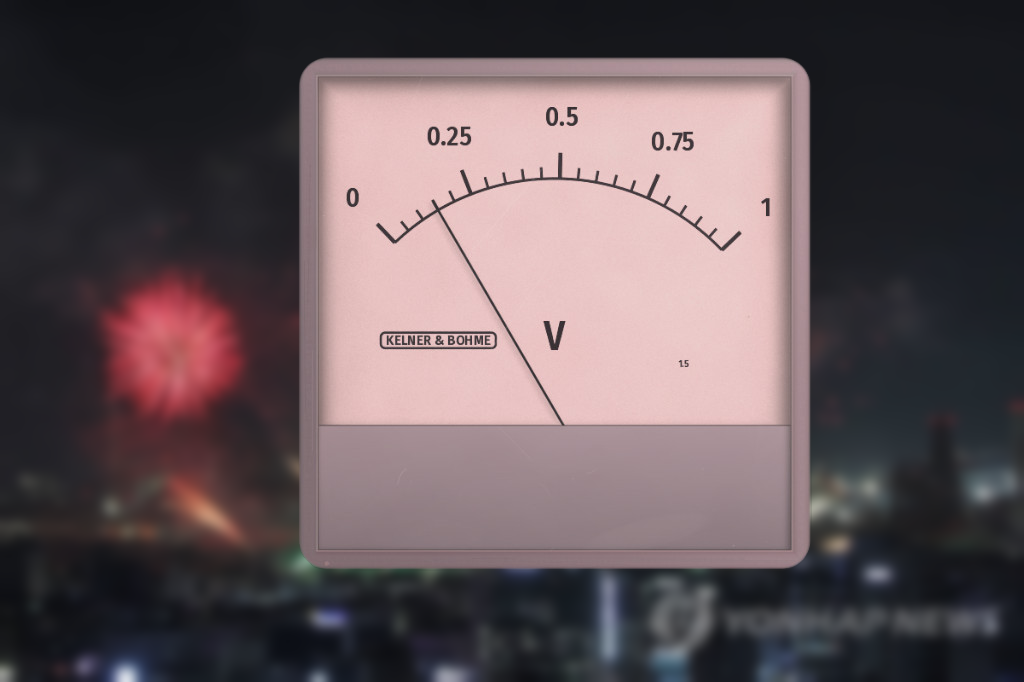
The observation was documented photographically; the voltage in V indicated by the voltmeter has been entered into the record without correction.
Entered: 0.15 V
